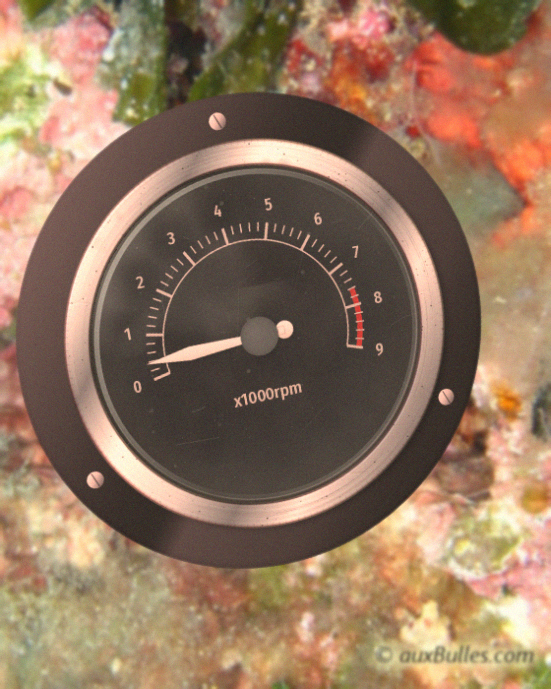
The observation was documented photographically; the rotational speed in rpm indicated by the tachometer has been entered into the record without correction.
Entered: 400 rpm
